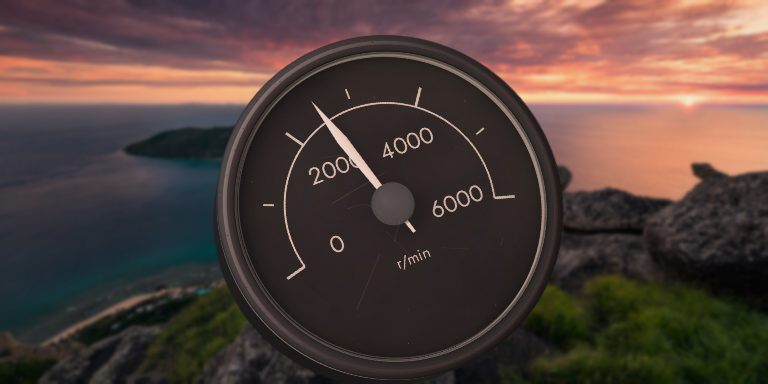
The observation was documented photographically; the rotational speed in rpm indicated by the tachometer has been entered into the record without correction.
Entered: 2500 rpm
